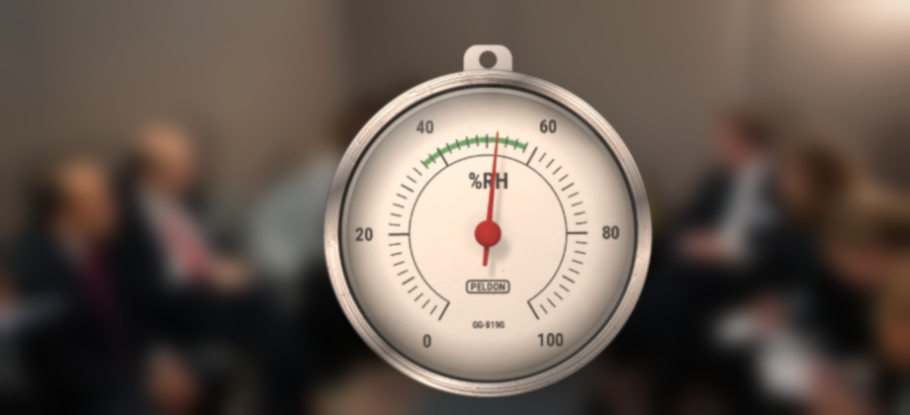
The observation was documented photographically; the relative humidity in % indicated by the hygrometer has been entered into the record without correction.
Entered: 52 %
